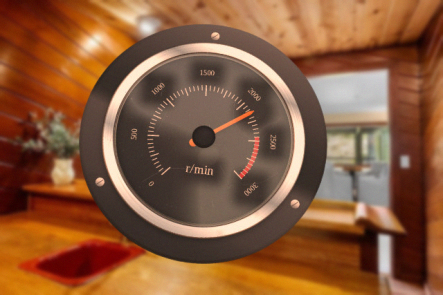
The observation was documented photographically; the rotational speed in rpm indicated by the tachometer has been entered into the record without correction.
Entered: 2150 rpm
